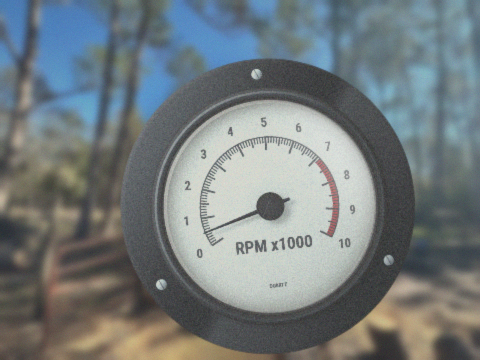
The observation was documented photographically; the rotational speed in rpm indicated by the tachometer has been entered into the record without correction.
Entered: 500 rpm
